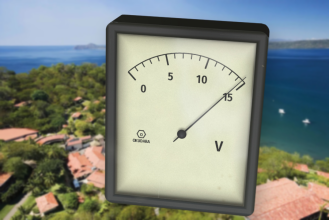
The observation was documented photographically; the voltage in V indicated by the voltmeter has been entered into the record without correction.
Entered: 14.5 V
